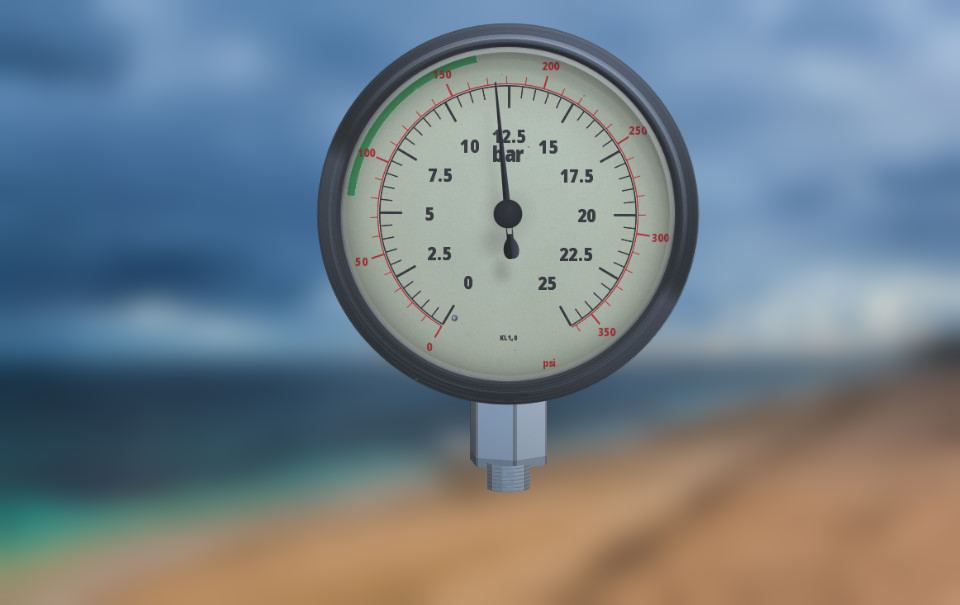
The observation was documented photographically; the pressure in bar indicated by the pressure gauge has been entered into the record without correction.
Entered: 12 bar
